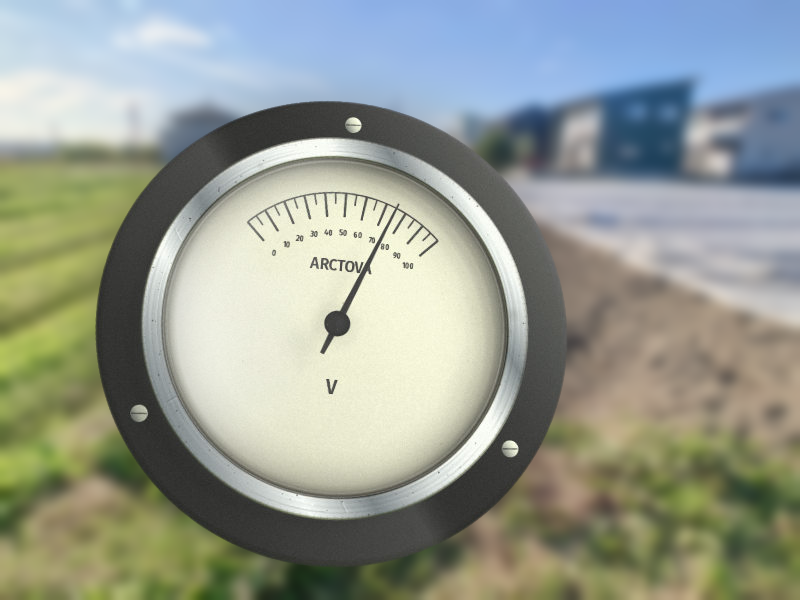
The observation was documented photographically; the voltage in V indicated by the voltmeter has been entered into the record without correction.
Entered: 75 V
